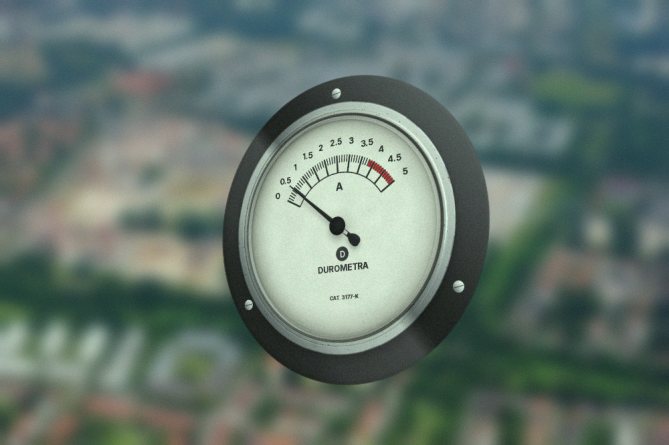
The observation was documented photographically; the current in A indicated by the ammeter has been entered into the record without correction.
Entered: 0.5 A
